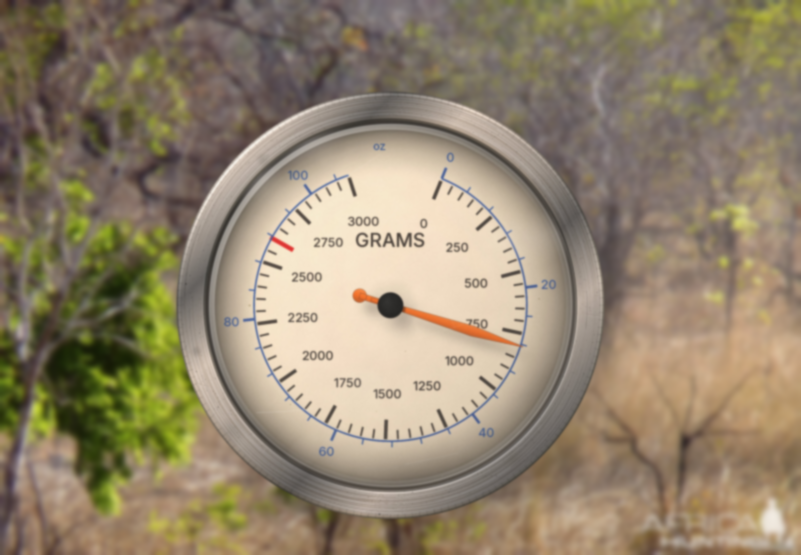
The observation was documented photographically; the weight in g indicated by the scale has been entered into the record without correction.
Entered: 800 g
